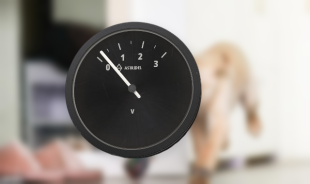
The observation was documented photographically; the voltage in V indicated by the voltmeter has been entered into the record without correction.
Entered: 0.25 V
